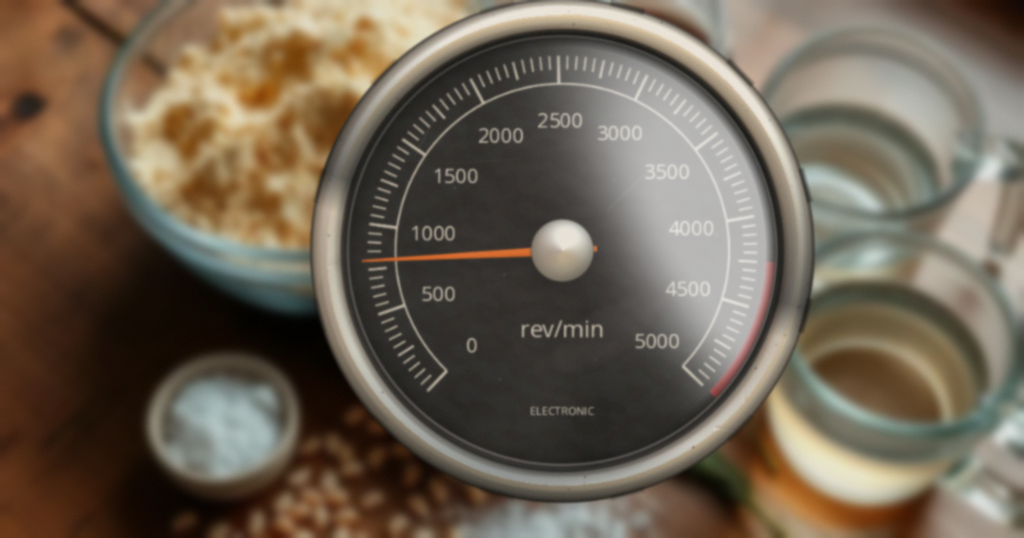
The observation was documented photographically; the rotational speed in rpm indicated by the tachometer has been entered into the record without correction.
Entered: 800 rpm
